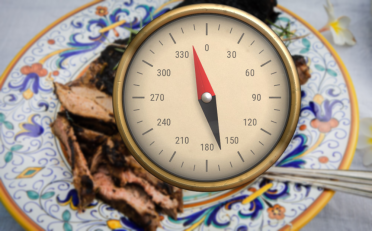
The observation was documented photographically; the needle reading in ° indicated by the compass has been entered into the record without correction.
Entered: 345 °
